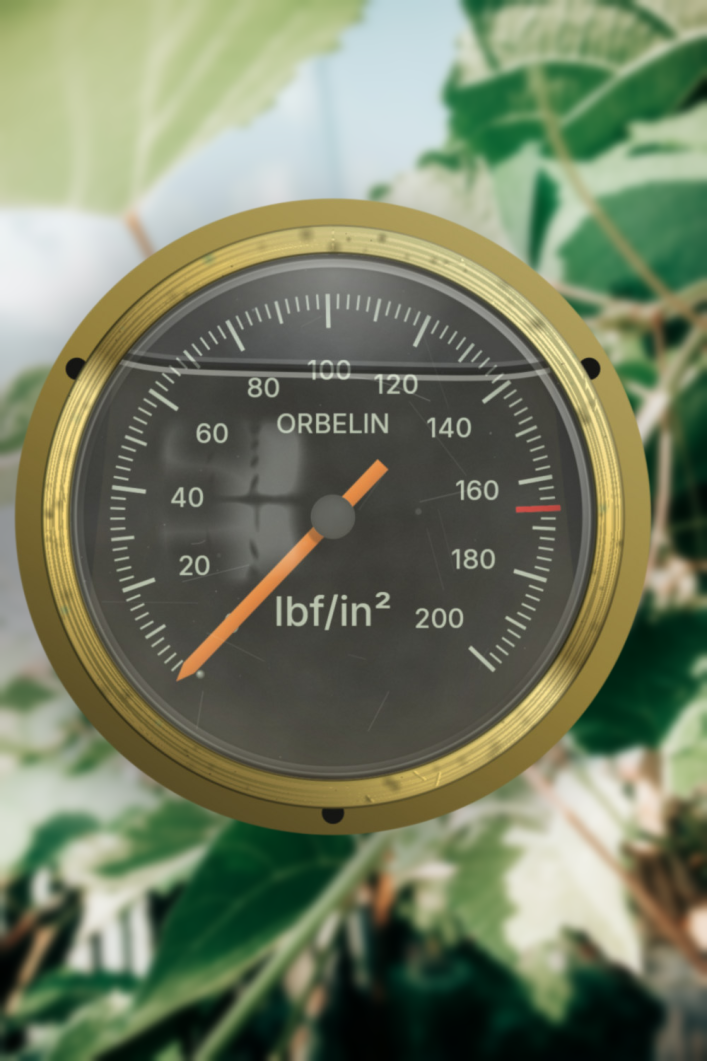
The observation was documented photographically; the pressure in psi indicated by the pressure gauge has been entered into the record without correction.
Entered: 0 psi
